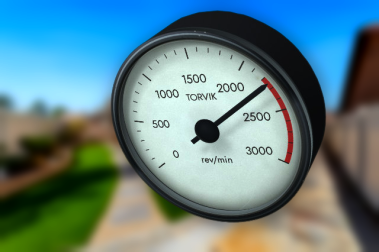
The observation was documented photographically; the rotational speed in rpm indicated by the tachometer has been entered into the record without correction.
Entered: 2250 rpm
